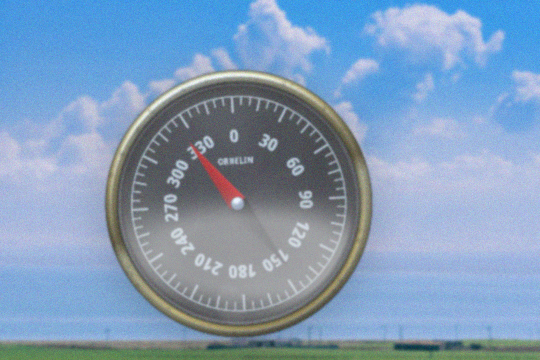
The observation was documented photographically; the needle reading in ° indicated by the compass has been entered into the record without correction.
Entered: 325 °
